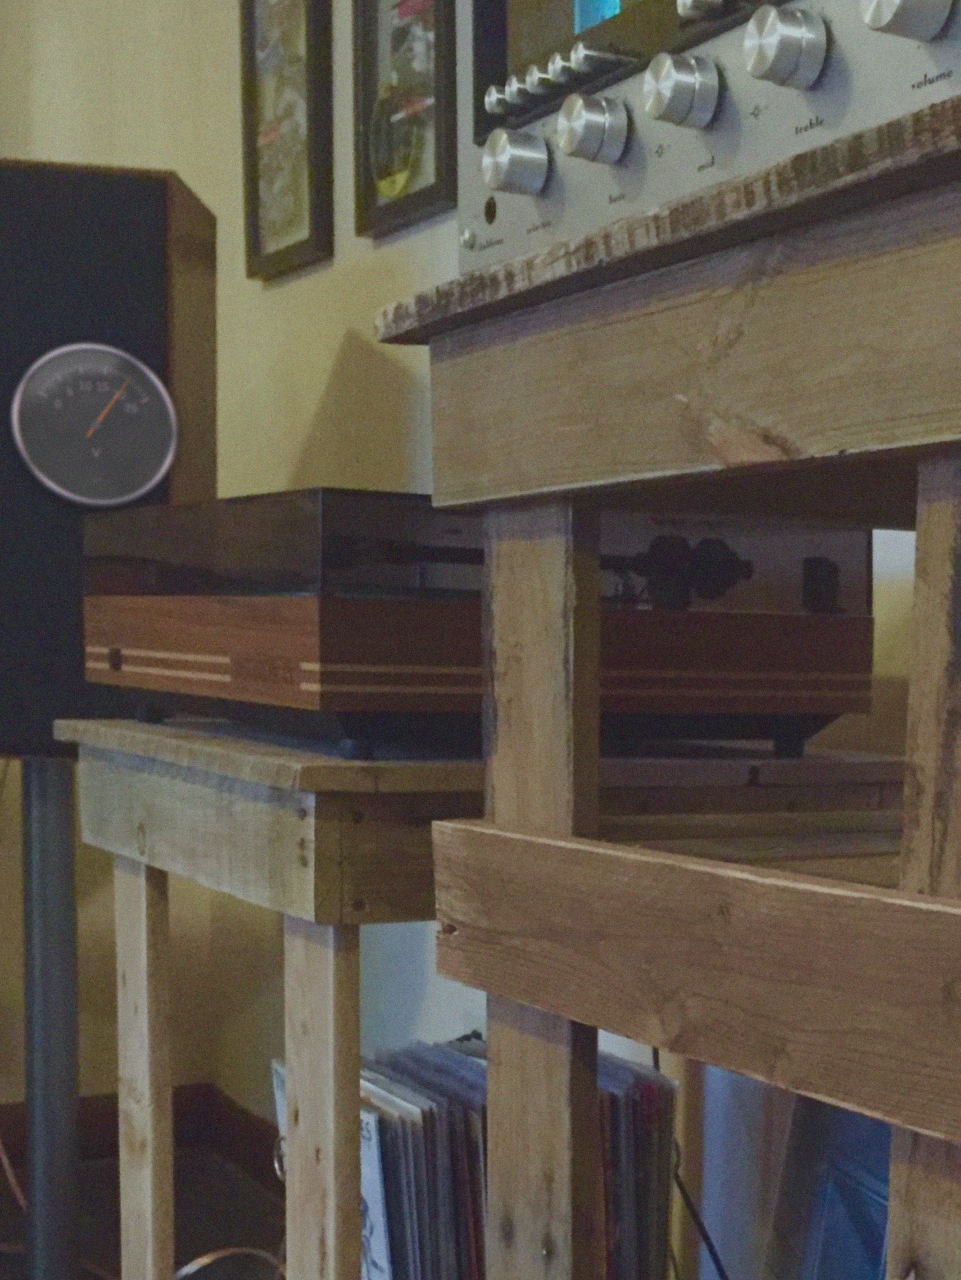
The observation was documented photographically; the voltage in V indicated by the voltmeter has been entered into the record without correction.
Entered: 20 V
